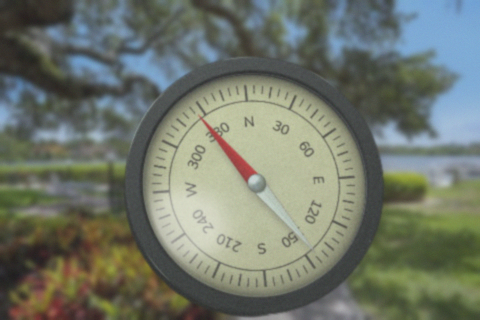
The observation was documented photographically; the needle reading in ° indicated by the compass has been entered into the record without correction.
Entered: 325 °
